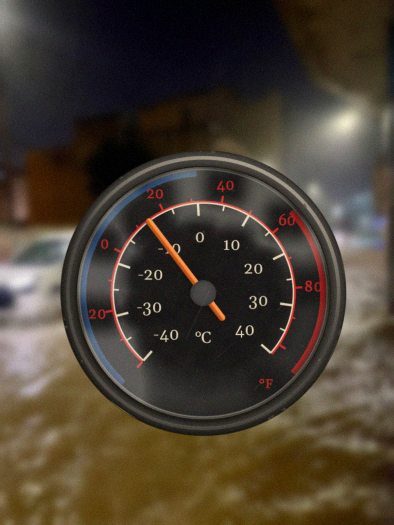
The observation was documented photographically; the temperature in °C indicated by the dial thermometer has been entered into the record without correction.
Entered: -10 °C
